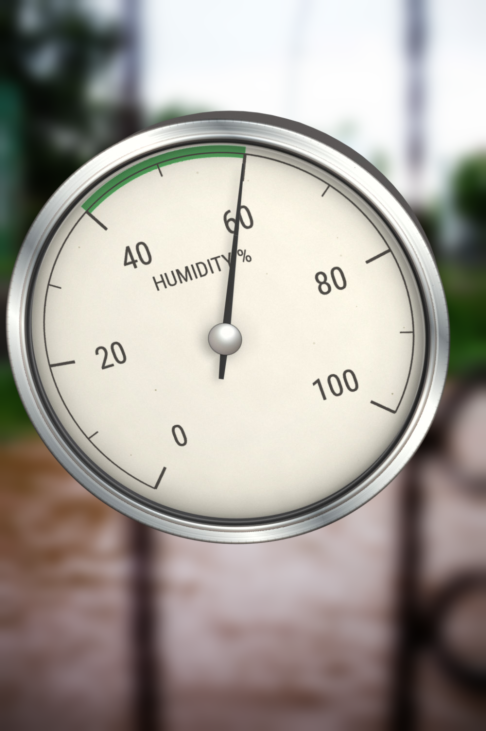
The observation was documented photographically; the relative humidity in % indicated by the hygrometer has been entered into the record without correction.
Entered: 60 %
